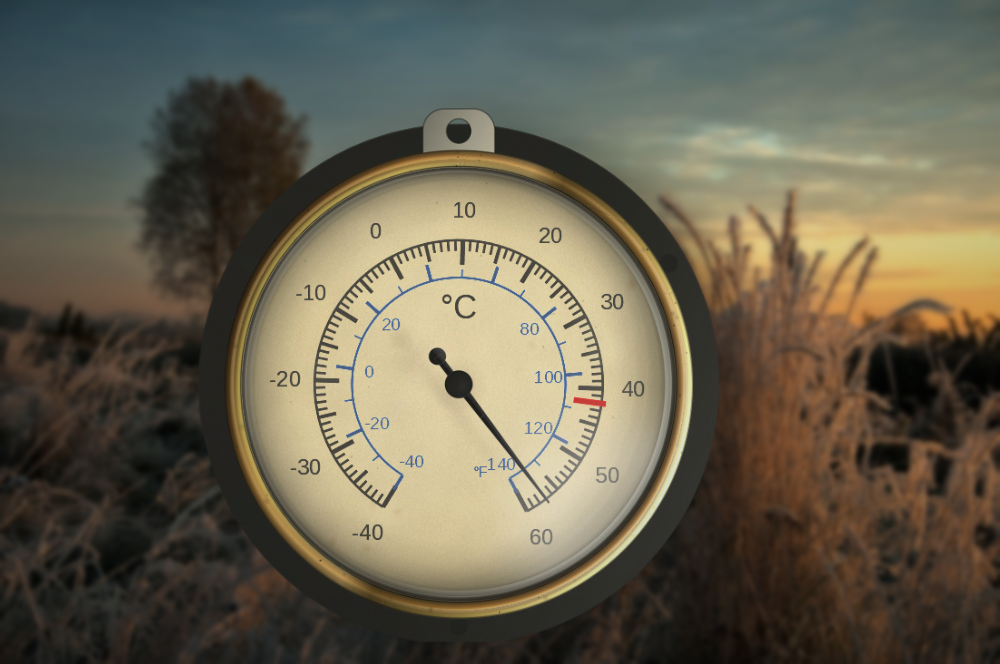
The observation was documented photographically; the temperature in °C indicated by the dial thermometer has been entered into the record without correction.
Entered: 57 °C
